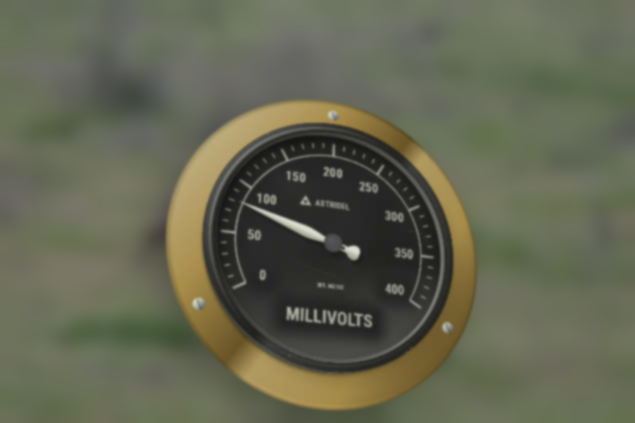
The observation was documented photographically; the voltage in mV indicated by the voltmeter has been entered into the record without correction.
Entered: 80 mV
